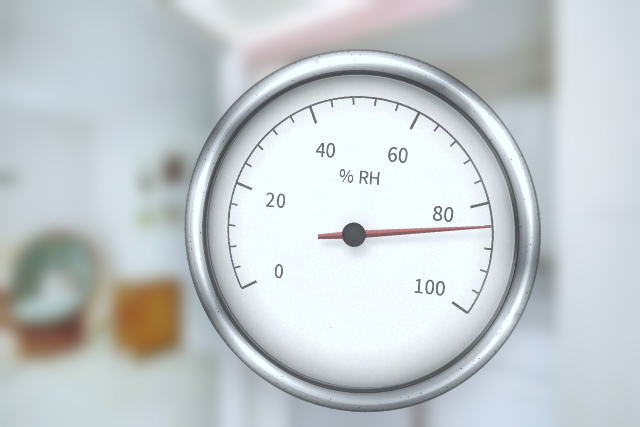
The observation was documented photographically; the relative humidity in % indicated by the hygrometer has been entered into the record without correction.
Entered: 84 %
